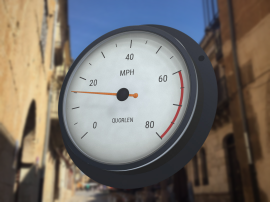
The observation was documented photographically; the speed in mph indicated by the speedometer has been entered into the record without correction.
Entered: 15 mph
